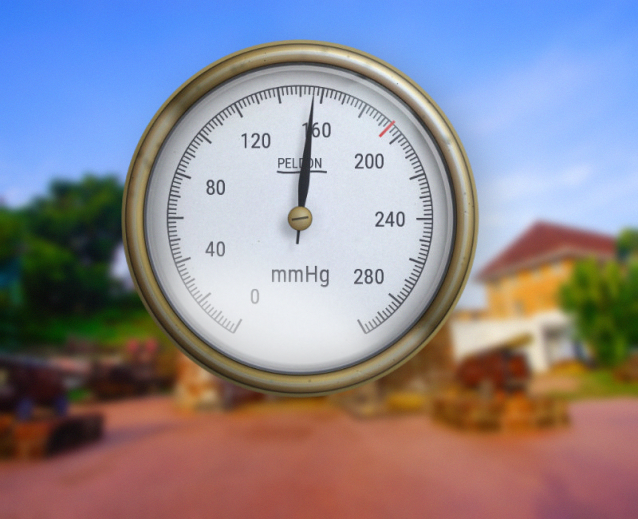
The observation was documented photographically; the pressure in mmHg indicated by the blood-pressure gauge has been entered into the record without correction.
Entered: 156 mmHg
